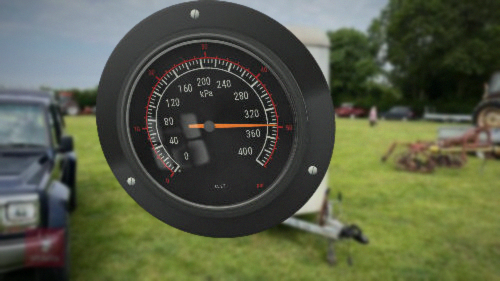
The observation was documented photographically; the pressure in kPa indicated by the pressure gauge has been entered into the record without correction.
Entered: 340 kPa
